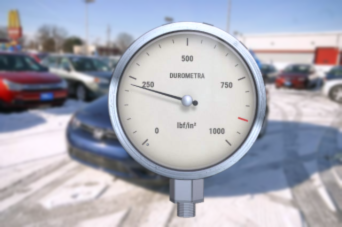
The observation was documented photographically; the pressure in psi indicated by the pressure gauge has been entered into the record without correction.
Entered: 225 psi
